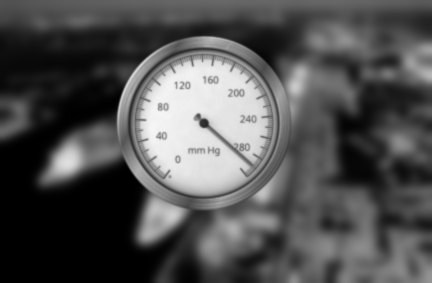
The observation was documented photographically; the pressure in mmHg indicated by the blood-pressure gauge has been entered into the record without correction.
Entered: 290 mmHg
